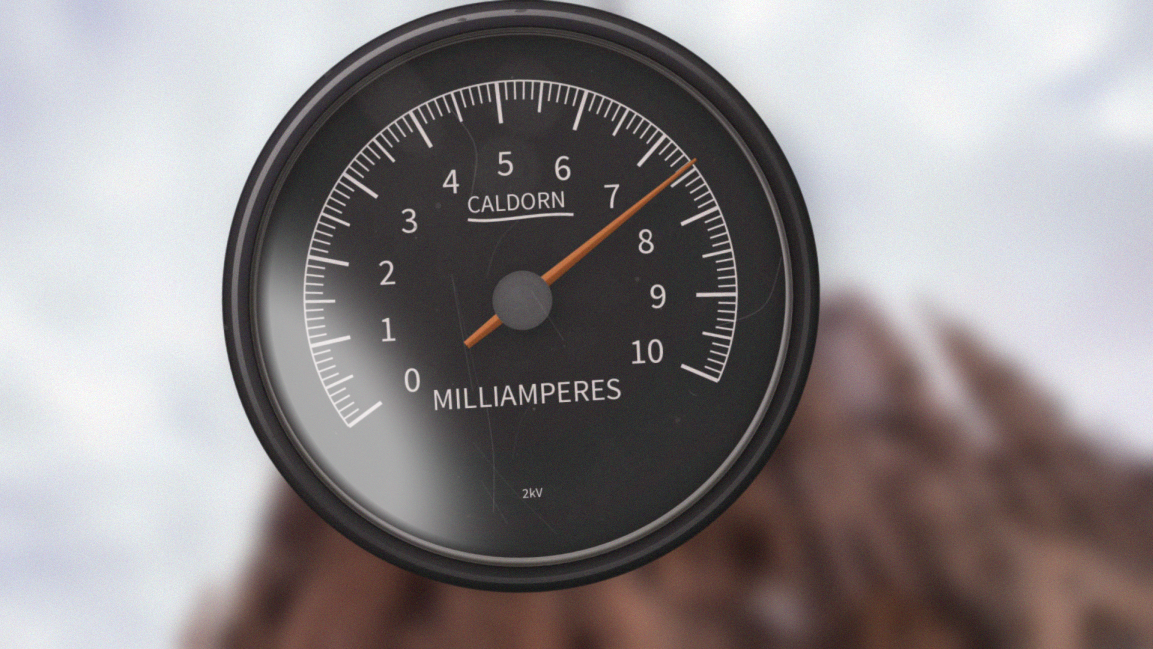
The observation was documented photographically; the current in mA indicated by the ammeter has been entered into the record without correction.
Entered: 7.4 mA
